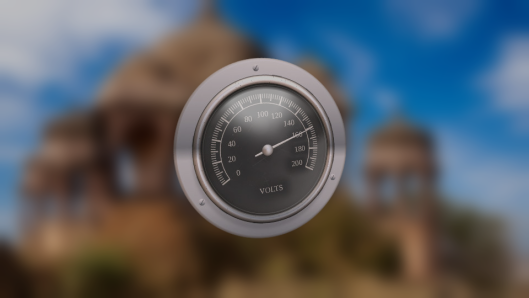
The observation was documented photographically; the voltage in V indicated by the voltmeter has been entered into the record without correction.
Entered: 160 V
